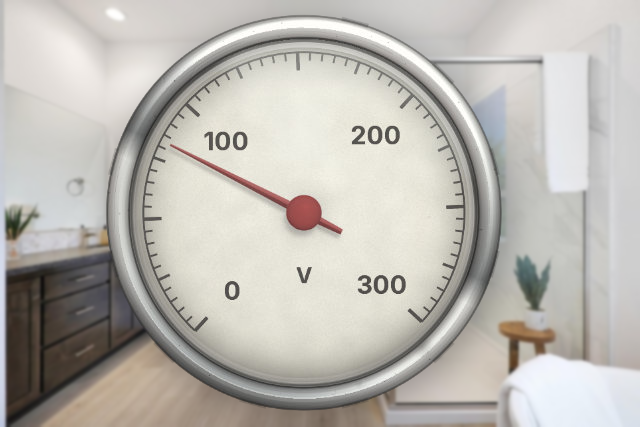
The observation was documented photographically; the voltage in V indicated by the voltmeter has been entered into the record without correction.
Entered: 82.5 V
